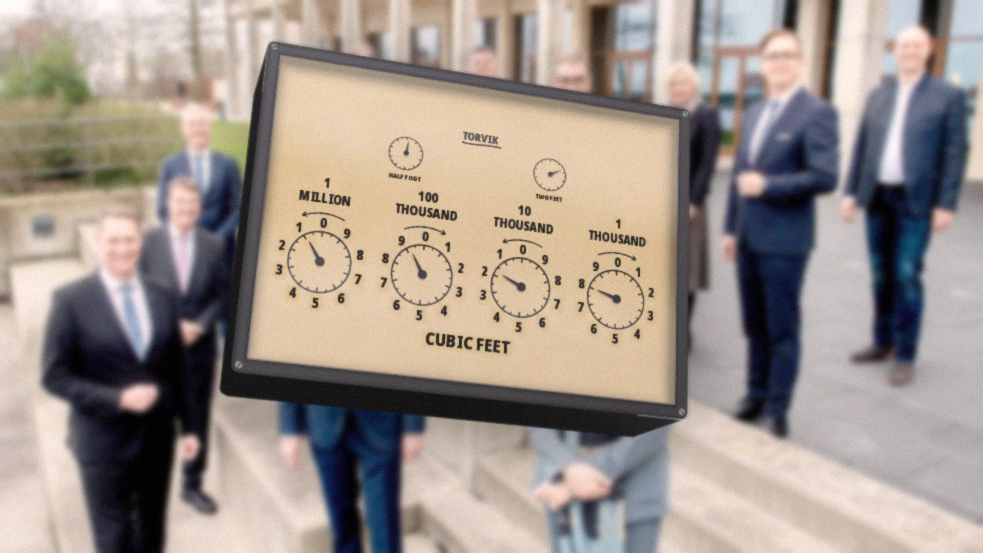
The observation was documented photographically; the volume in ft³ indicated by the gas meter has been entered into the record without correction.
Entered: 91800 ft³
